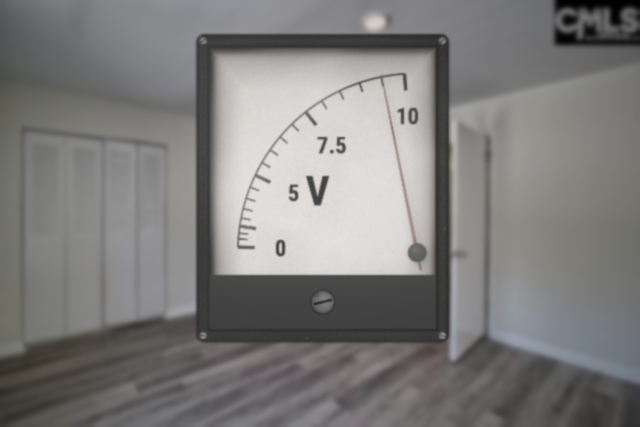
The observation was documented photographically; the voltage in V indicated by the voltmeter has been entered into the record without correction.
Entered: 9.5 V
